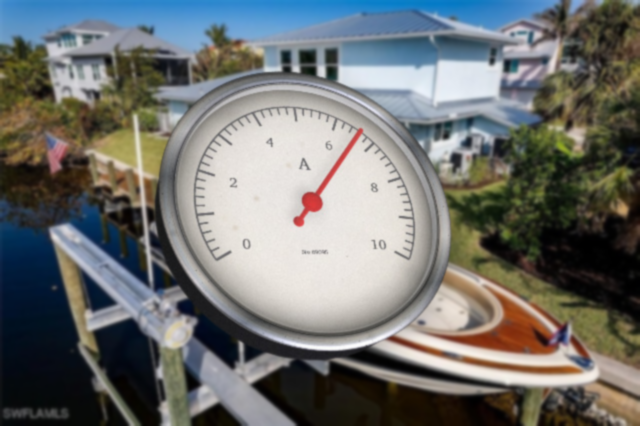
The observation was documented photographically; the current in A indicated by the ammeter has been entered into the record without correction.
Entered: 6.6 A
